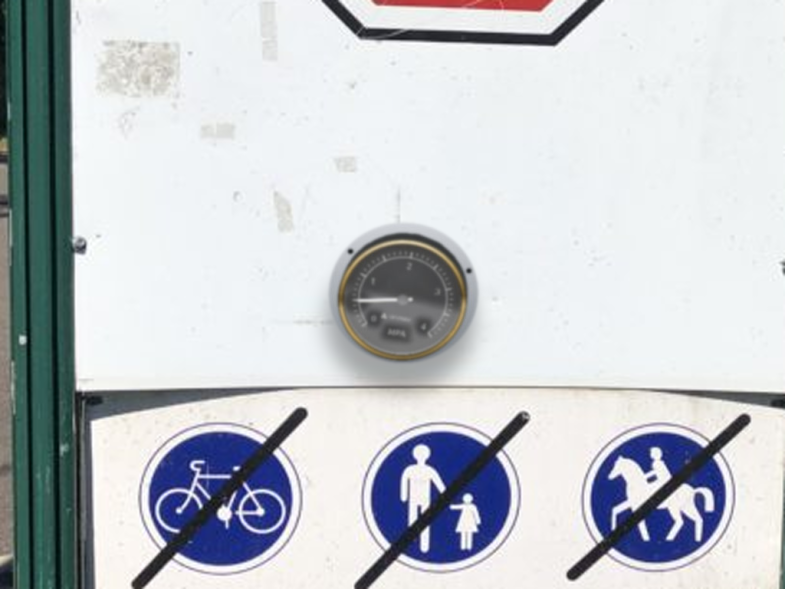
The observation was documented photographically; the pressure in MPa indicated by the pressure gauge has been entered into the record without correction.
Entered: 0.5 MPa
